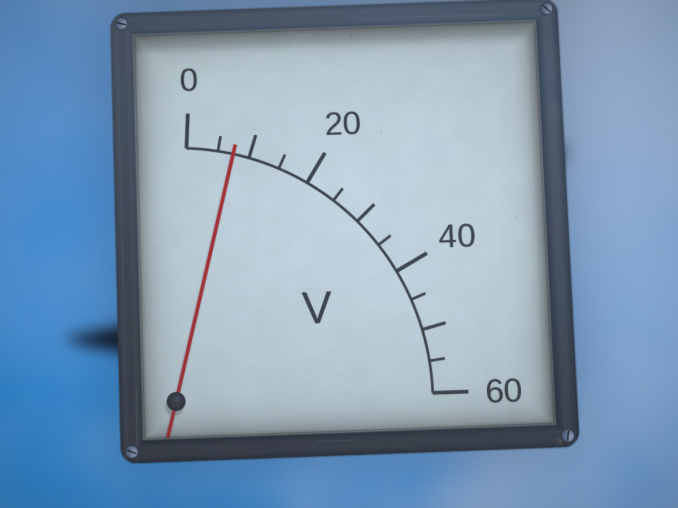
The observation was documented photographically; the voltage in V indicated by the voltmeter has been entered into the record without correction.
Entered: 7.5 V
